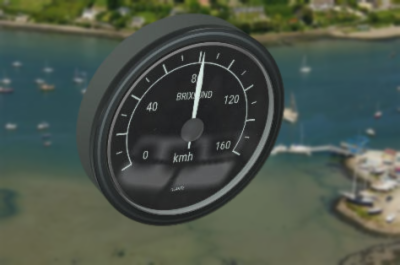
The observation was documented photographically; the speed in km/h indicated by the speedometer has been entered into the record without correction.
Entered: 80 km/h
